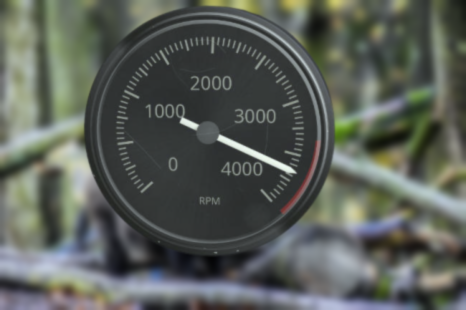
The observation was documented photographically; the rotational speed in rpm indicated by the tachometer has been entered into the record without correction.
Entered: 3650 rpm
